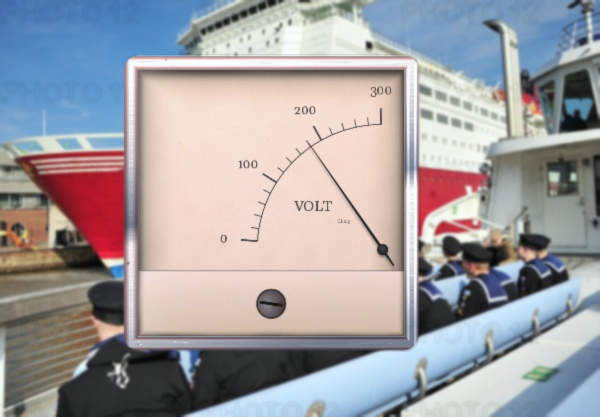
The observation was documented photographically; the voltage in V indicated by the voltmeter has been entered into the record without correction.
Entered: 180 V
